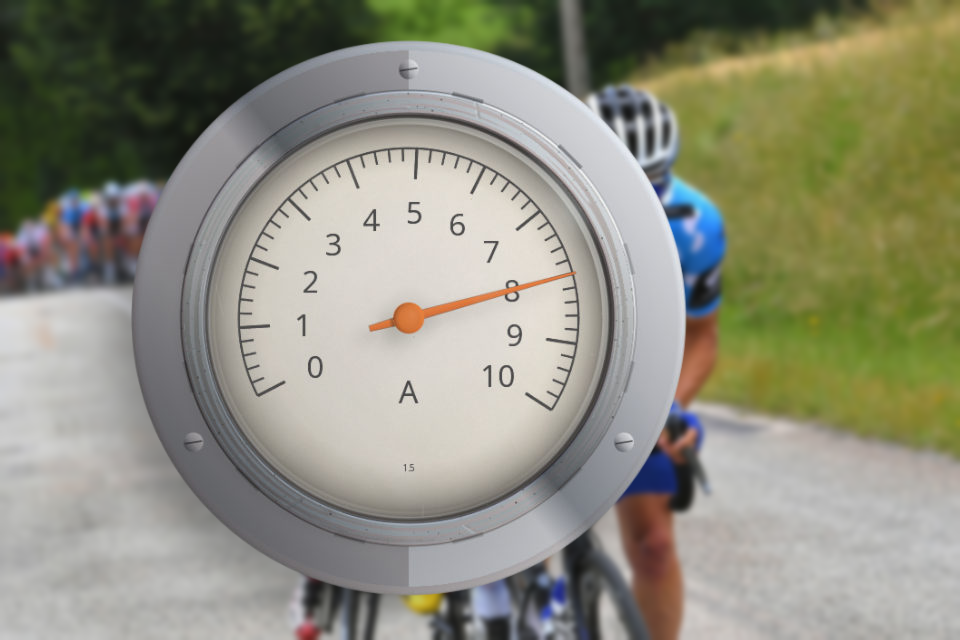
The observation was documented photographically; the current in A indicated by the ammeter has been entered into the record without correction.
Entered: 8 A
